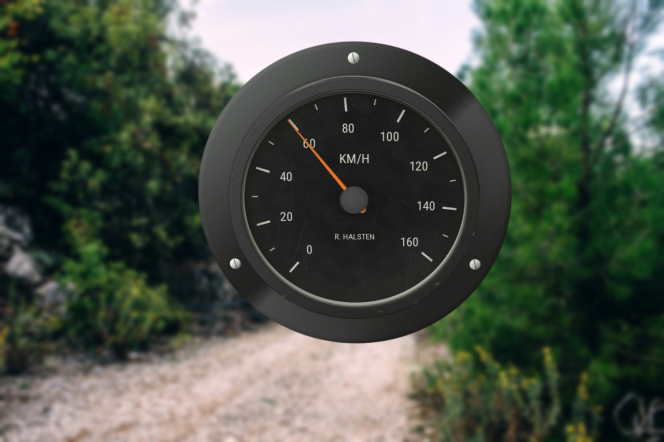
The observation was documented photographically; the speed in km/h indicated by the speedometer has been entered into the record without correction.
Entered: 60 km/h
